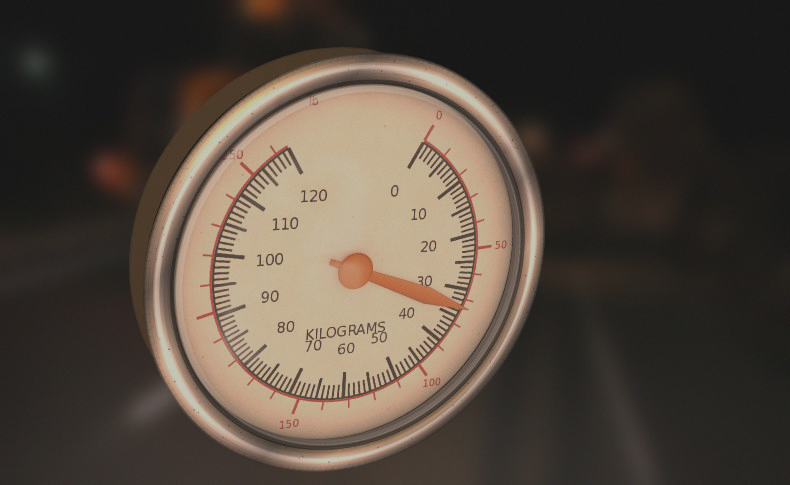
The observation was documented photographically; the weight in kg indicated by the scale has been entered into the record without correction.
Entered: 33 kg
